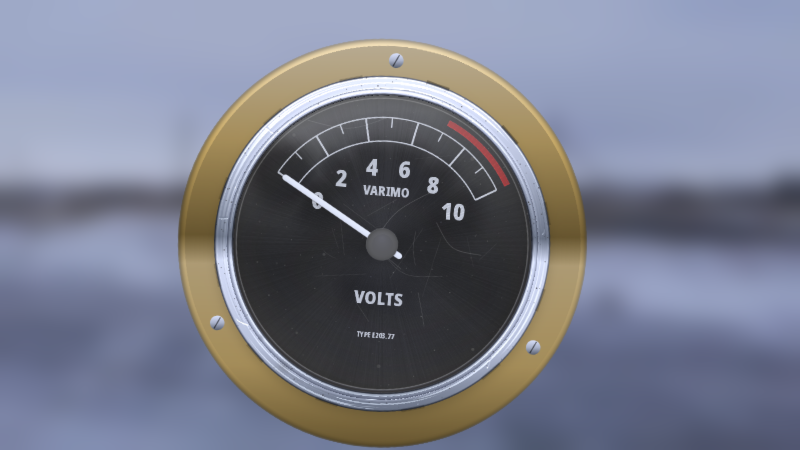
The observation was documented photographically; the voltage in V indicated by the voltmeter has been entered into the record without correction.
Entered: 0 V
